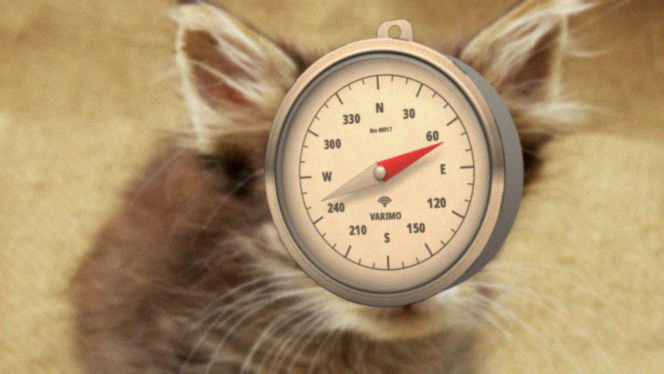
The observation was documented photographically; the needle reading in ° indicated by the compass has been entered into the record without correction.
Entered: 70 °
